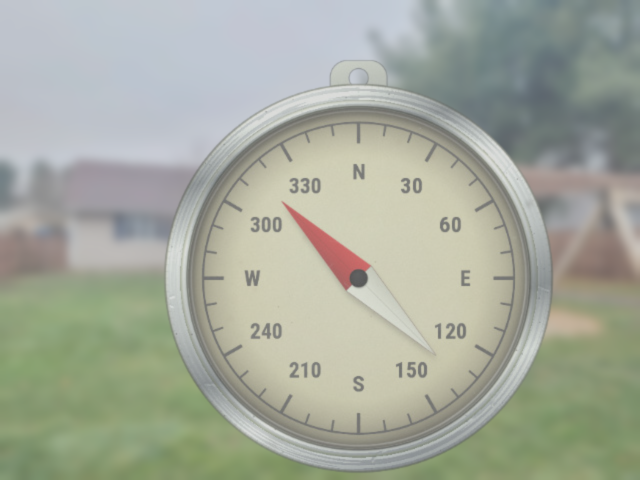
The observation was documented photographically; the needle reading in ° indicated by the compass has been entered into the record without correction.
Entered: 315 °
